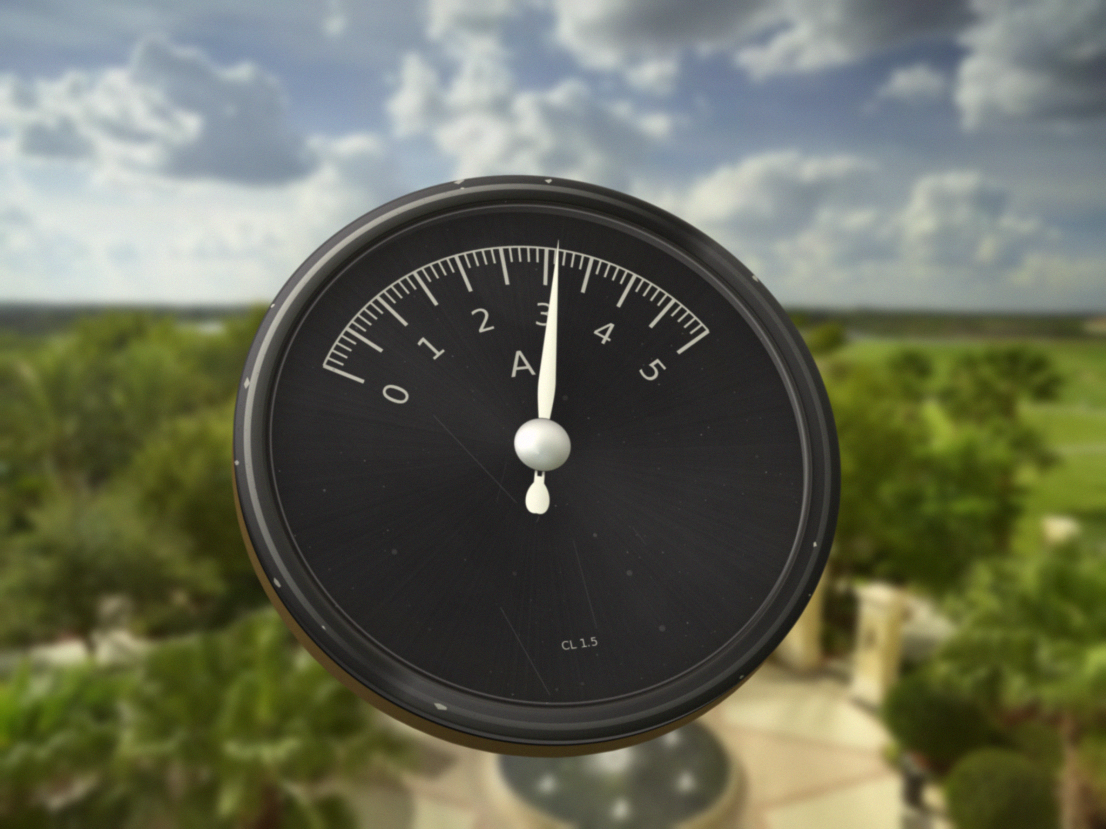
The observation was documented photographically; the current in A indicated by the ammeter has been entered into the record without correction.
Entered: 3.1 A
